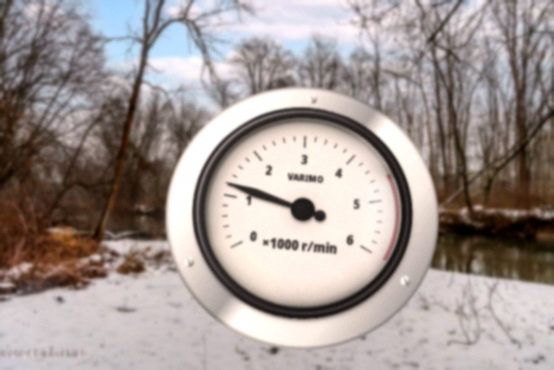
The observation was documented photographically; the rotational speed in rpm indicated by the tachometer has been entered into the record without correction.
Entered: 1200 rpm
